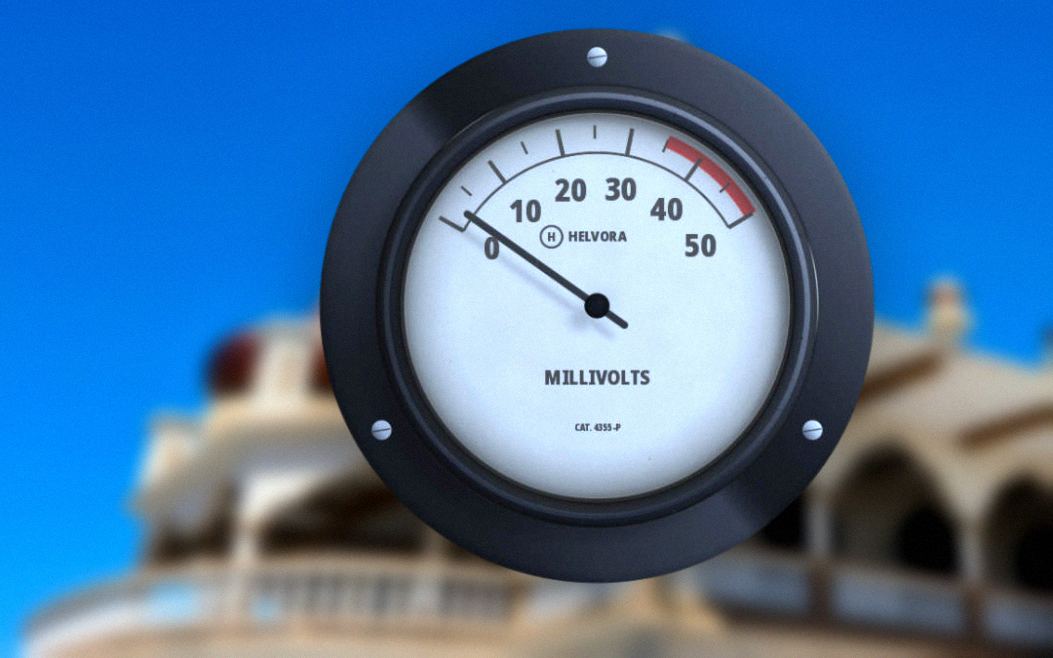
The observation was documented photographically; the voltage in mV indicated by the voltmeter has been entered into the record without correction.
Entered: 2.5 mV
